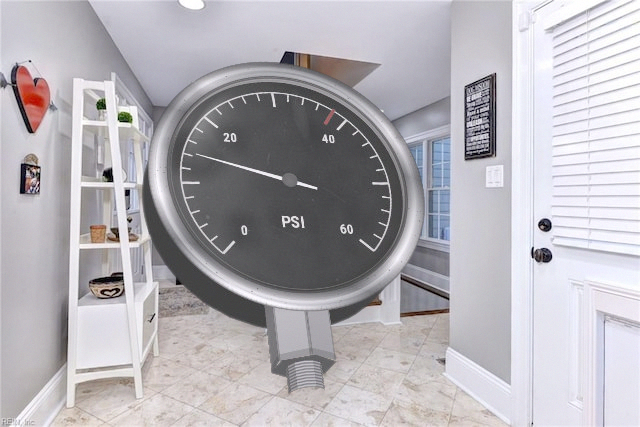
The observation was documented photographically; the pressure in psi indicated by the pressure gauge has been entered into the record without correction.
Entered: 14 psi
